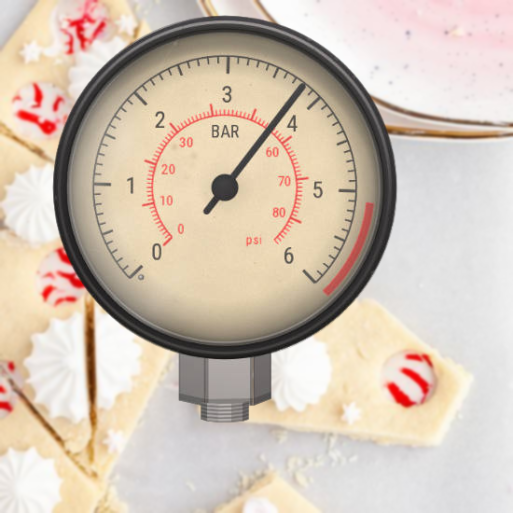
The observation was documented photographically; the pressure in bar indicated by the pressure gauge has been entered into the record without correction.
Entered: 3.8 bar
